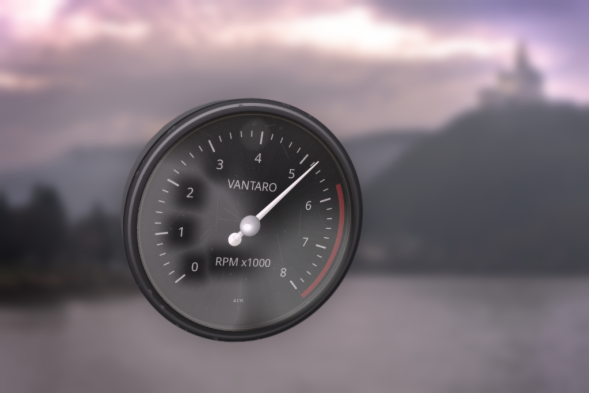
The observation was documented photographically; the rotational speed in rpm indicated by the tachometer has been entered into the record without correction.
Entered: 5200 rpm
